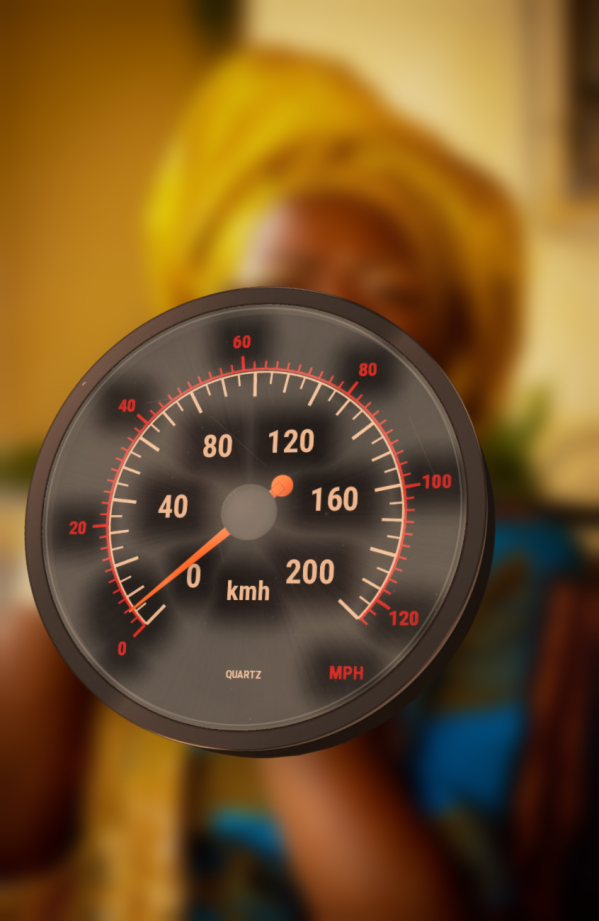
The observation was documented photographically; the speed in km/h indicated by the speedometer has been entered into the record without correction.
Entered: 5 km/h
